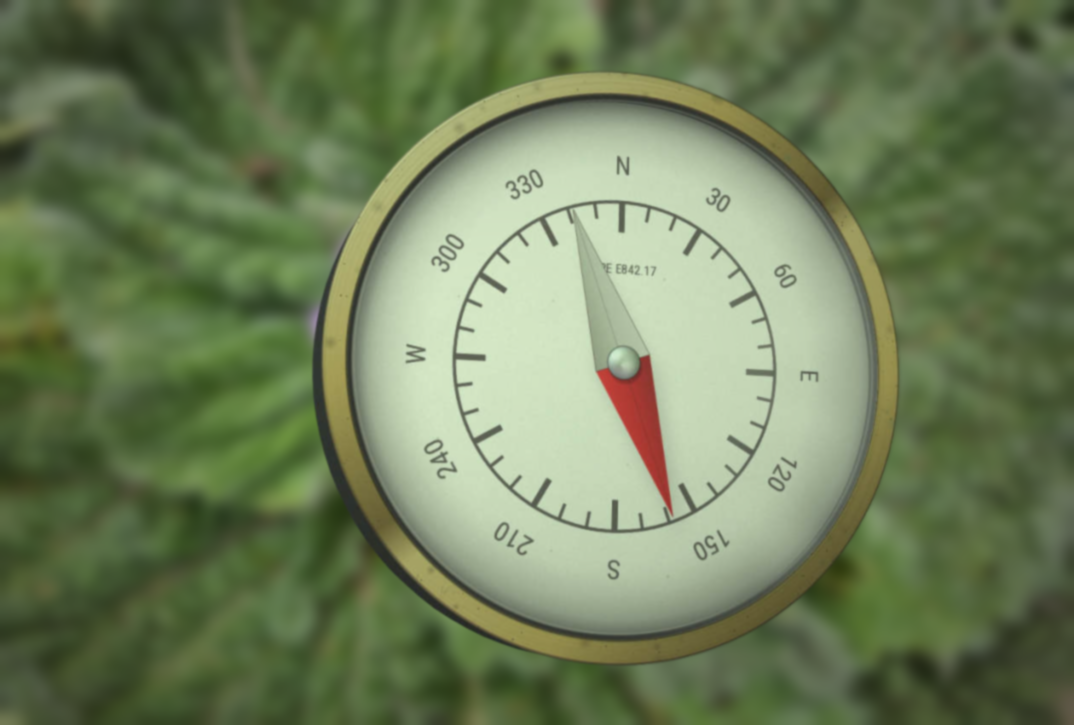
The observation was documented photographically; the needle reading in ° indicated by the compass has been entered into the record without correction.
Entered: 160 °
